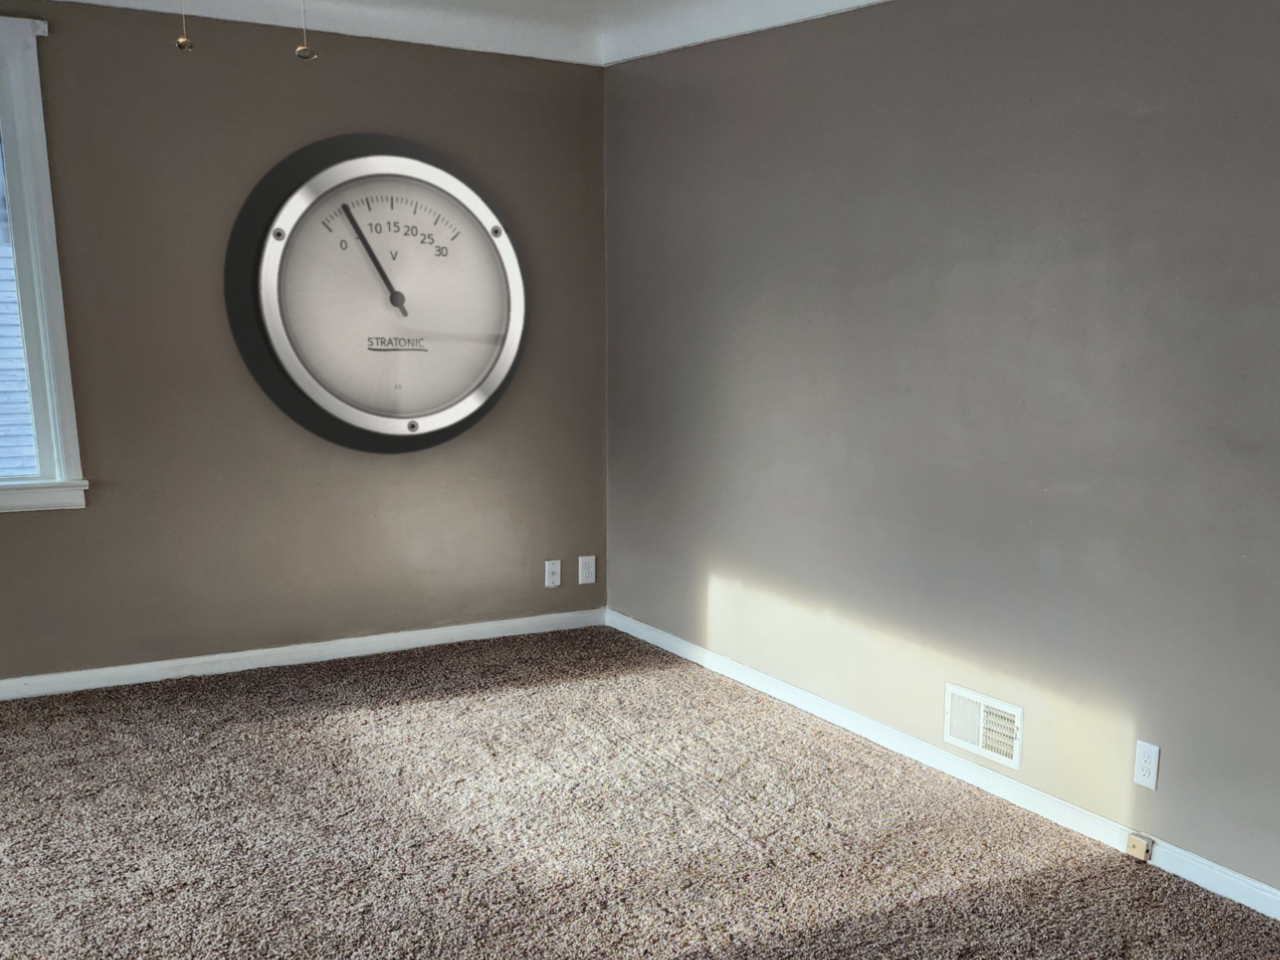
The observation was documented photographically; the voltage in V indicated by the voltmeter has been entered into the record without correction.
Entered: 5 V
